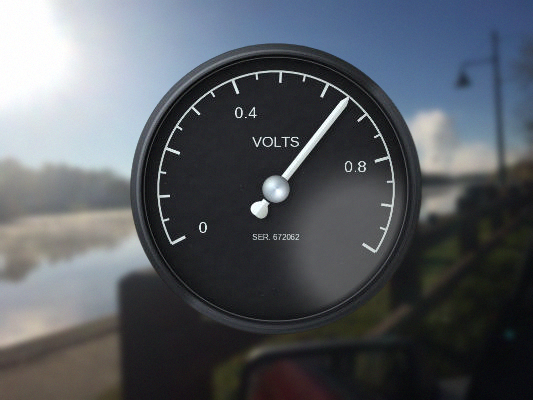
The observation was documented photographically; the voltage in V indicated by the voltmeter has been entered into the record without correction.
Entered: 0.65 V
